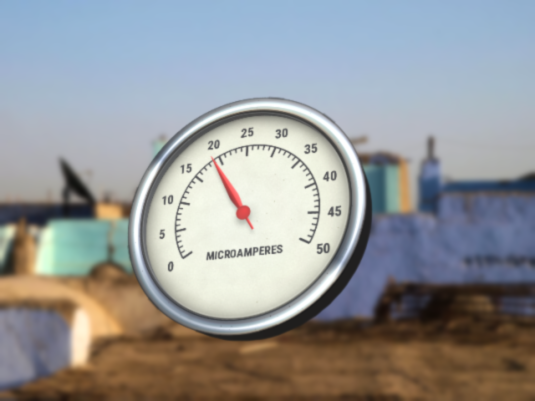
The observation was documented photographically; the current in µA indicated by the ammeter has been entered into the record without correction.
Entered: 19 µA
